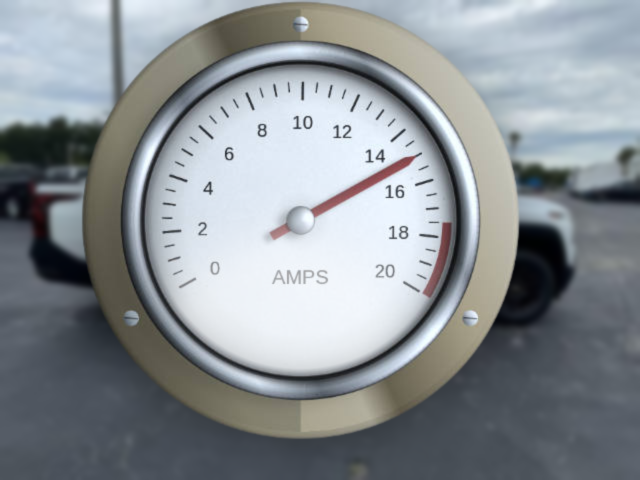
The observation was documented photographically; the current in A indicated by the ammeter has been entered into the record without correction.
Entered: 15 A
